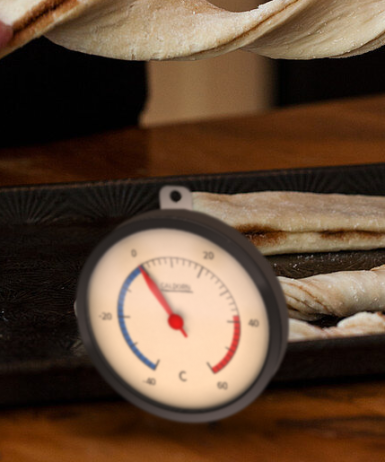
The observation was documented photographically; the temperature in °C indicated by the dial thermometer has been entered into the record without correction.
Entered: 0 °C
